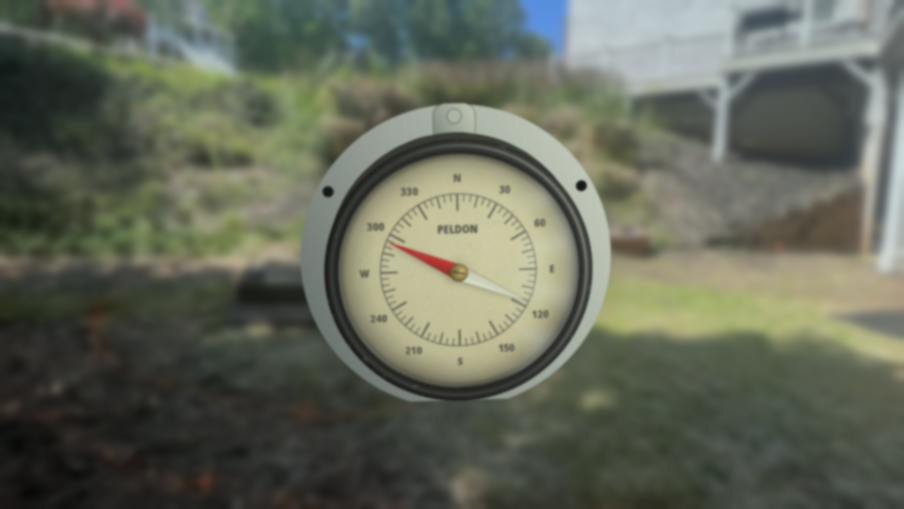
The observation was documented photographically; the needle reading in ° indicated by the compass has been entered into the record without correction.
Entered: 295 °
